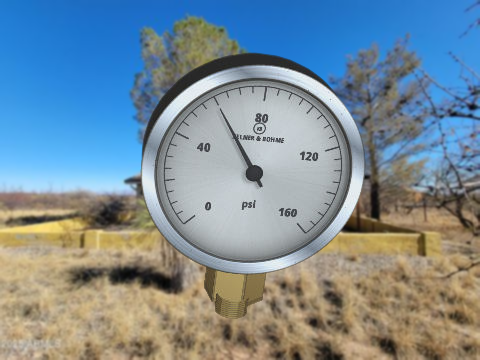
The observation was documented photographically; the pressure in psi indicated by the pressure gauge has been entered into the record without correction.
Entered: 60 psi
